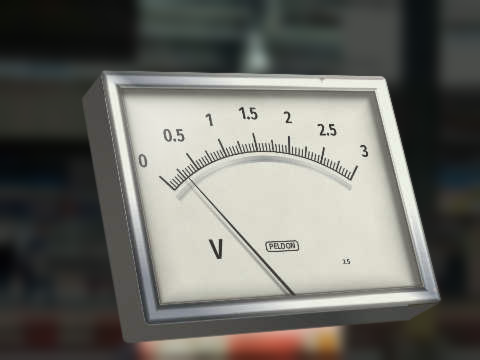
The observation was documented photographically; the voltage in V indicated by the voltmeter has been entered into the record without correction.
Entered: 0.25 V
